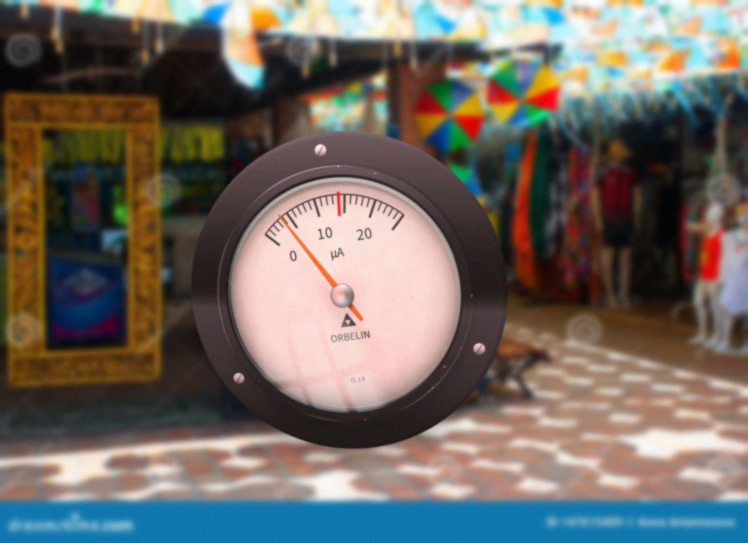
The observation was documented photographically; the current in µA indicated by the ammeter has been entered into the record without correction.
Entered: 4 µA
